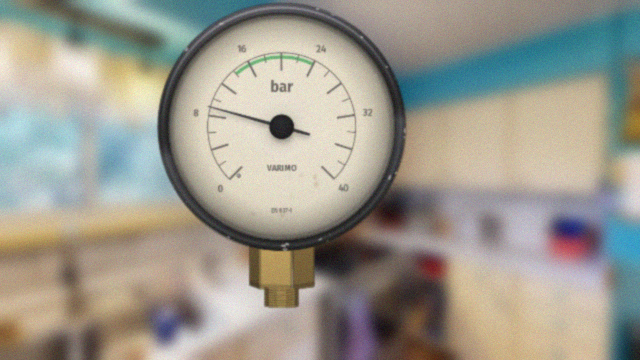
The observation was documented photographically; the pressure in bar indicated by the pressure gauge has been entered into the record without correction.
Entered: 9 bar
